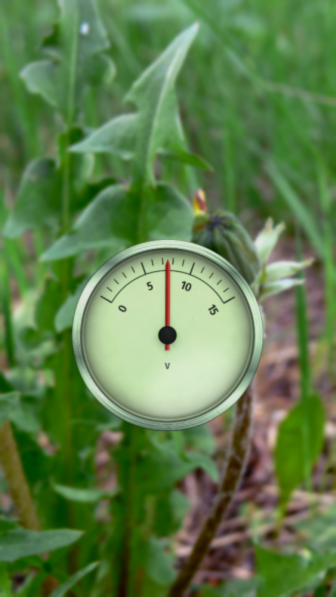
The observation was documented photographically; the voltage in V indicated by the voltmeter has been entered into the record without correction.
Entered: 7.5 V
